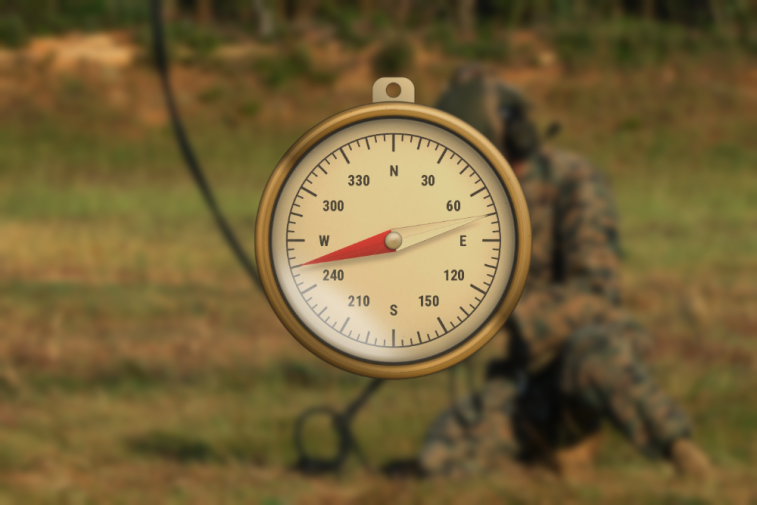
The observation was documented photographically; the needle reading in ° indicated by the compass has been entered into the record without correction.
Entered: 255 °
